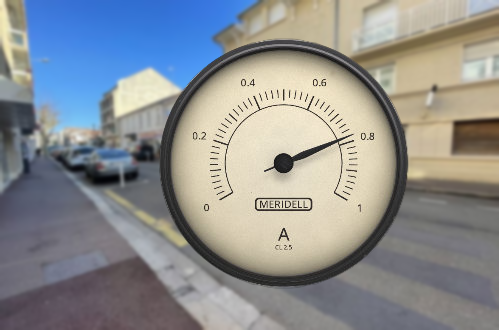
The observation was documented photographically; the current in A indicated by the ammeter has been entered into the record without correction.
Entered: 0.78 A
